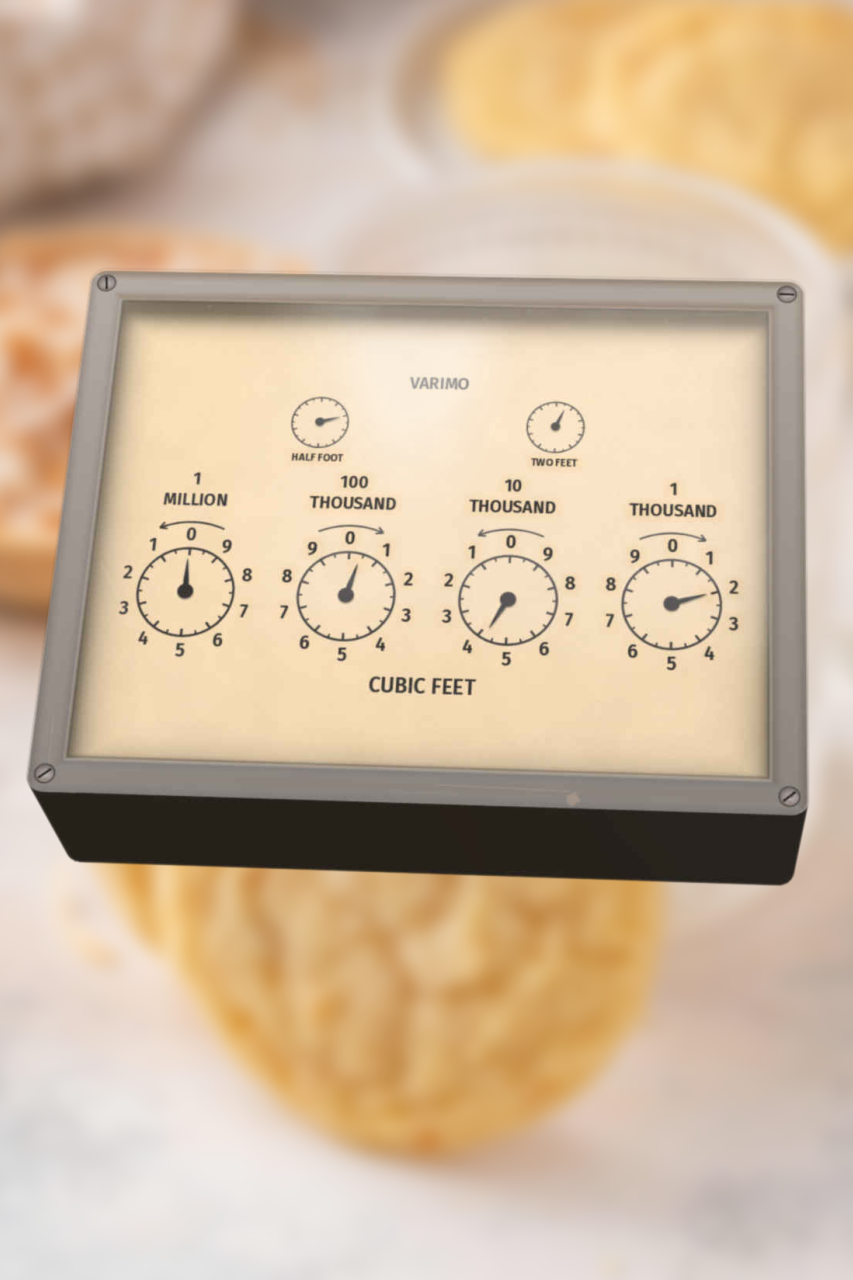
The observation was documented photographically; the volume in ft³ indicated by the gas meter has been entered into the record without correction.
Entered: 4200 ft³
